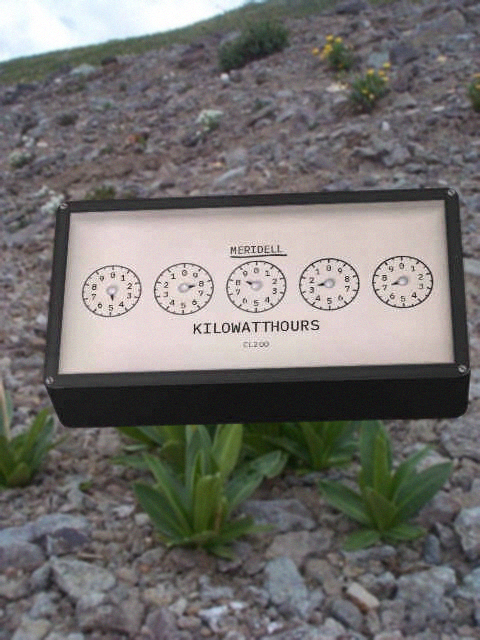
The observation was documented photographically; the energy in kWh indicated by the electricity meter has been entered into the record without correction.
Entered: 47827 kWh
